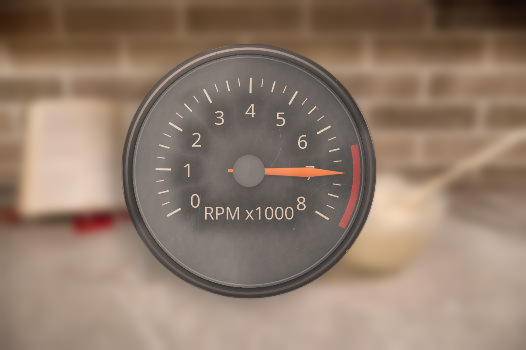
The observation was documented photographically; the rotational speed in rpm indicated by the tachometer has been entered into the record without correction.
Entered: 7000 rpm
